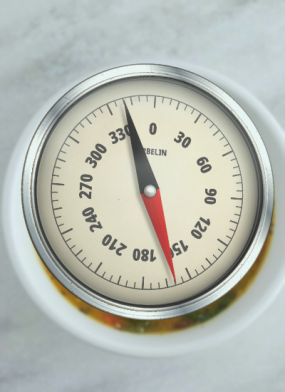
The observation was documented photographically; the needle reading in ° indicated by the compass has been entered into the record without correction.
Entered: 160 °
